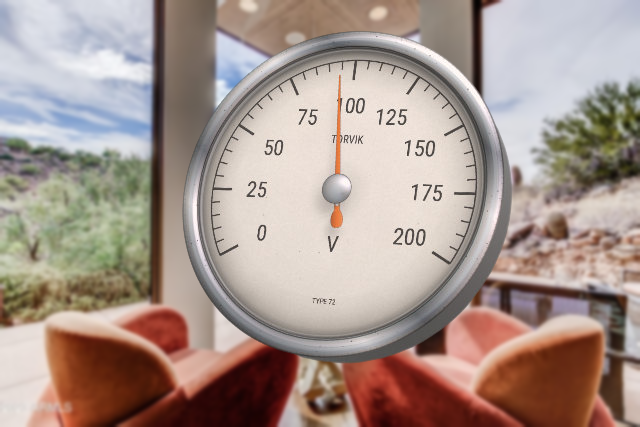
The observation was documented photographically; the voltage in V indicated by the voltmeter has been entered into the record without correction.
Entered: 95 V
